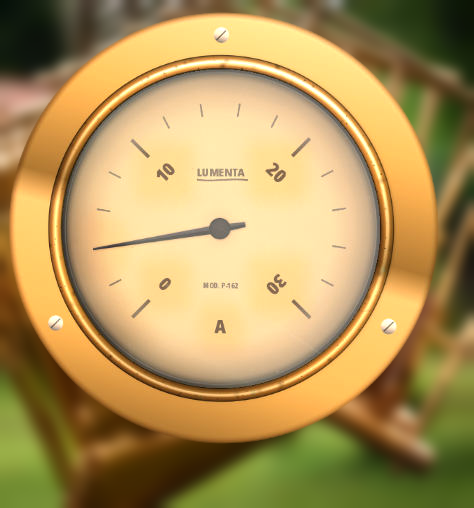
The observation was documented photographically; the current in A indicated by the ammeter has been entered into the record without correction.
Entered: 4 A
